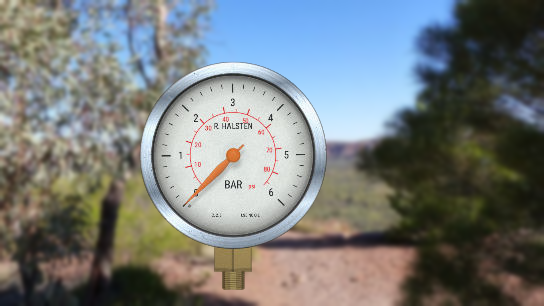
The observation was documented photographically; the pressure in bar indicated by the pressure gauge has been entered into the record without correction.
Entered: 0 bar
